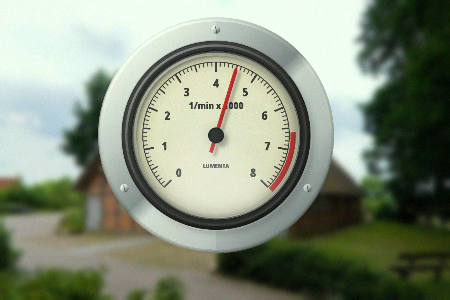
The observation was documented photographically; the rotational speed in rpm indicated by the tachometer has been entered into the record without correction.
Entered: 4500 rpm
